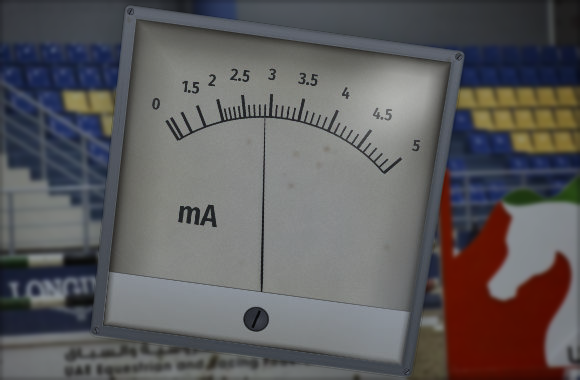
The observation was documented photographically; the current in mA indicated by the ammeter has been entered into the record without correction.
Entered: 2.9 mA
